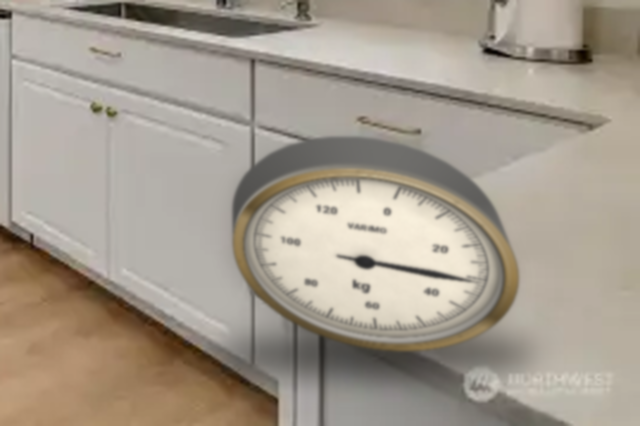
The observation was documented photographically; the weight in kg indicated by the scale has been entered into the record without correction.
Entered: 30 kg
